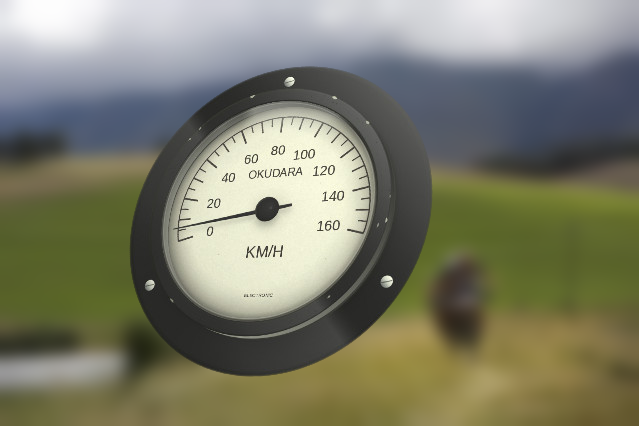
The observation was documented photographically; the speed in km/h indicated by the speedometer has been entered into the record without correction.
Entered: 5 km/h
